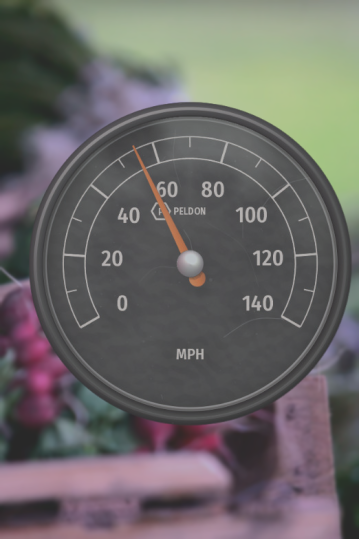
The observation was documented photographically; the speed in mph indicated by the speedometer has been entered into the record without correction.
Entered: 55 mph
